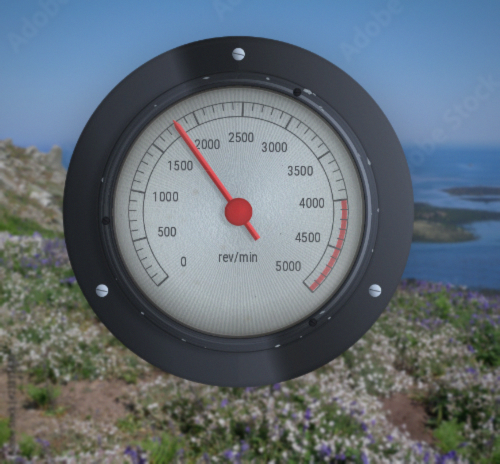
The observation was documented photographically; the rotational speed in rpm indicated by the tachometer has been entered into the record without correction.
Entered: 1800 rpm
